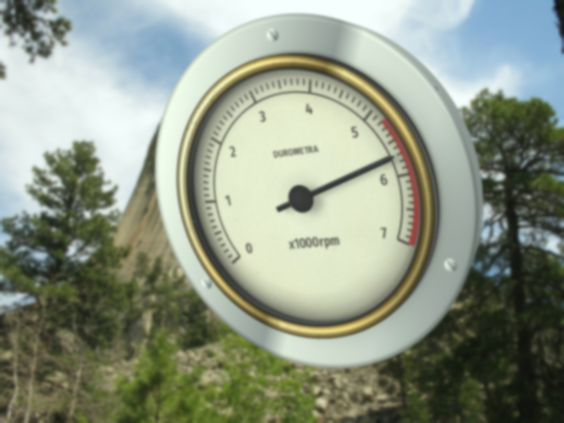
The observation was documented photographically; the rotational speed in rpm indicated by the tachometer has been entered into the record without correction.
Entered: 5700 rpm
